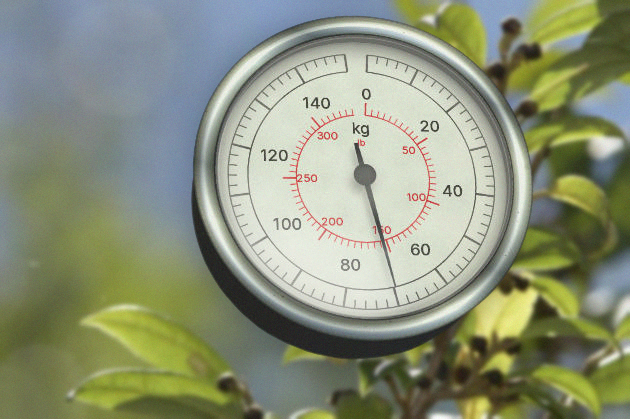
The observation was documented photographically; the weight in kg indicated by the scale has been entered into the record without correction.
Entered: 70 kg
